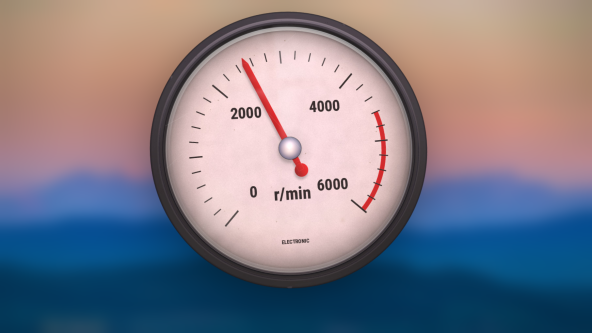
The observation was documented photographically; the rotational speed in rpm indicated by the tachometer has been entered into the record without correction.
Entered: 2500 rpm
